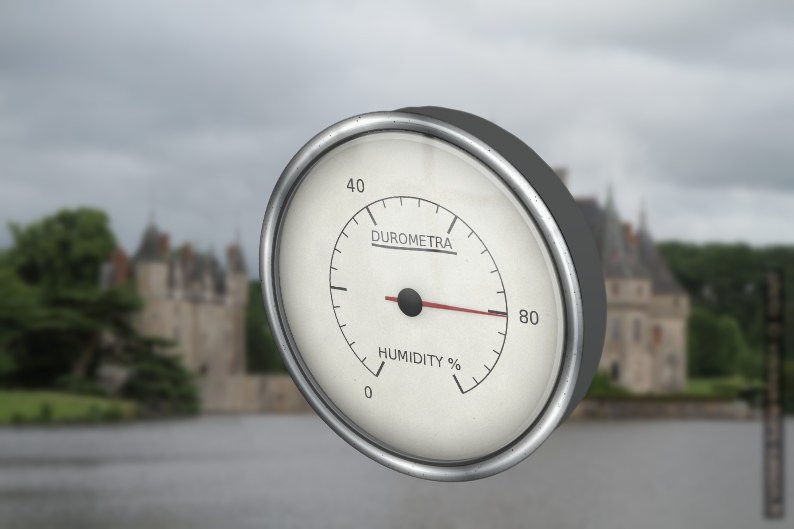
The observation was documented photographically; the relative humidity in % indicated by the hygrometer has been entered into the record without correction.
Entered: 80 %
